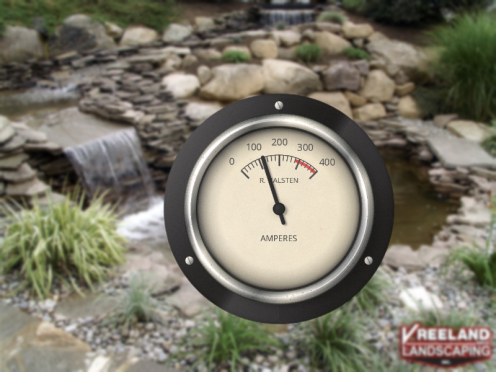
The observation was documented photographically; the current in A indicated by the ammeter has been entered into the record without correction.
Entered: 120 A
